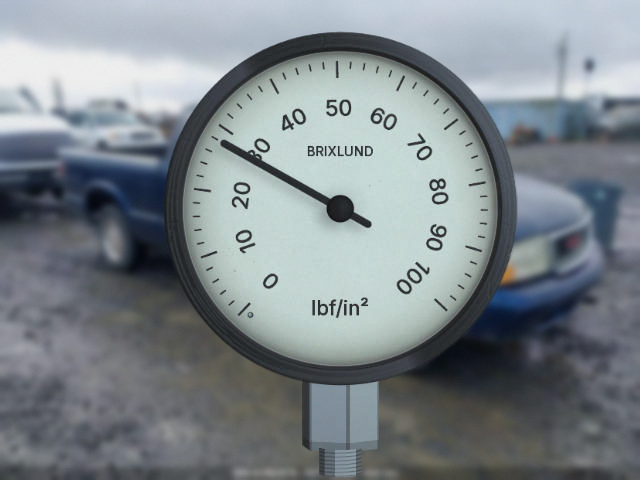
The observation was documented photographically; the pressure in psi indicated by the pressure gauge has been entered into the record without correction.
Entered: 28 psi
